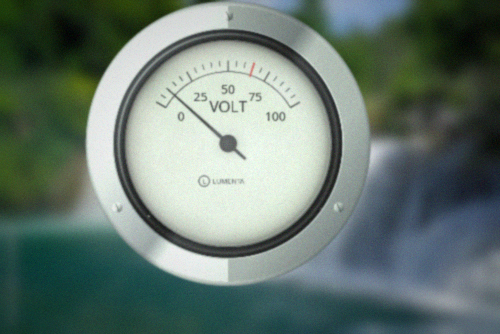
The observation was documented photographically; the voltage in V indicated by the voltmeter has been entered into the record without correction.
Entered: 10 V
